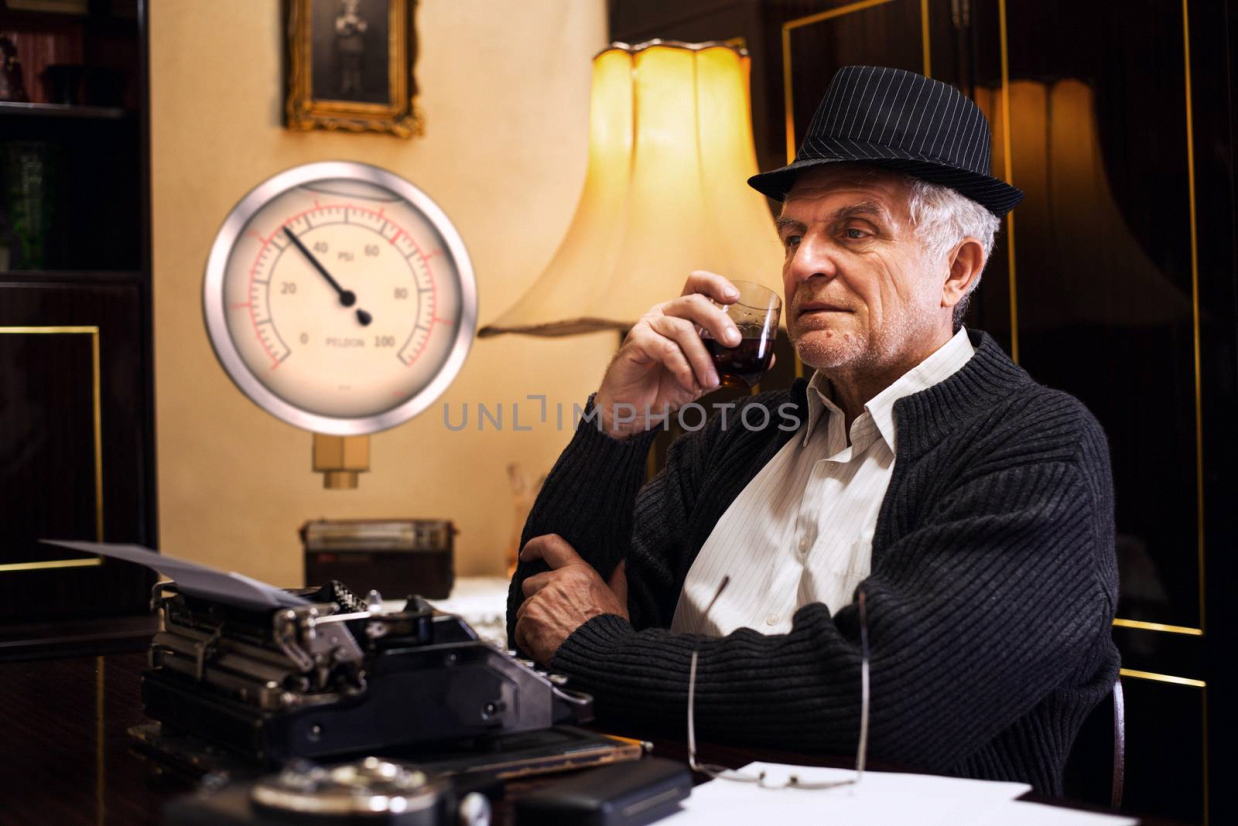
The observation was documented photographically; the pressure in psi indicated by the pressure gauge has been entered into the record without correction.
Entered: 34 psi
